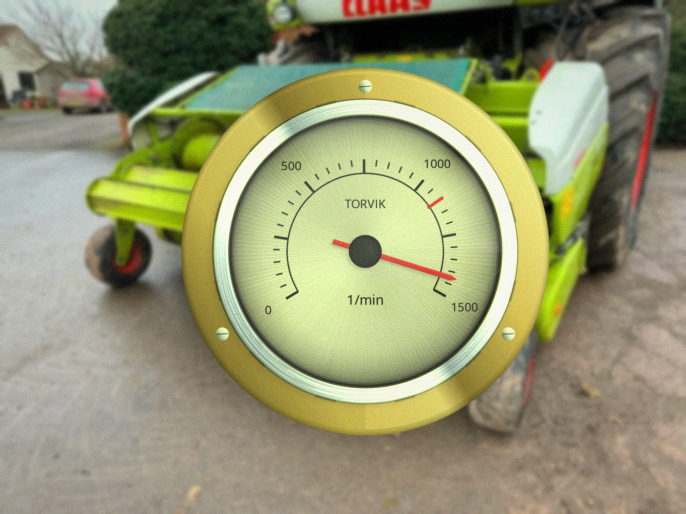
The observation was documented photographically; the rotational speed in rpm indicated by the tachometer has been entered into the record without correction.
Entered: 1425 rpm
